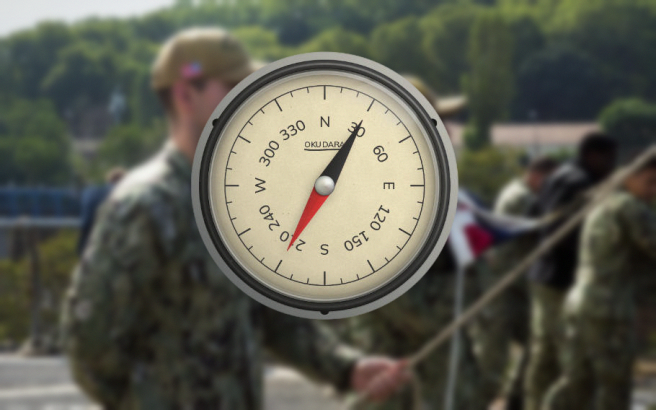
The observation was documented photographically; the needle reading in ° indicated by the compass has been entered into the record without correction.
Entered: 210 °
